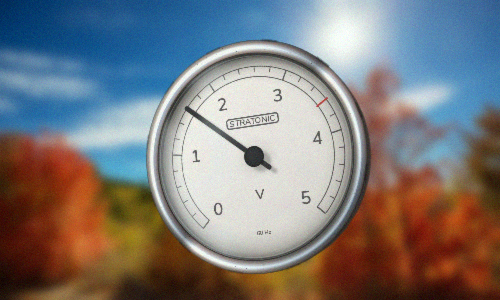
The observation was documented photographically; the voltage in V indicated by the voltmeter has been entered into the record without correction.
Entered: 1.6 V
